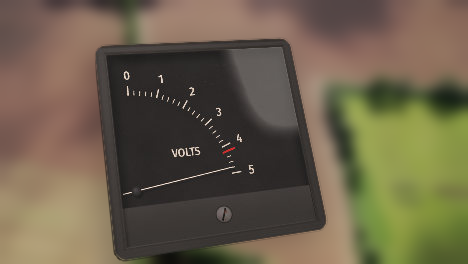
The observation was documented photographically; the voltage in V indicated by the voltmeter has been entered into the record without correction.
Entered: 4.8 V
